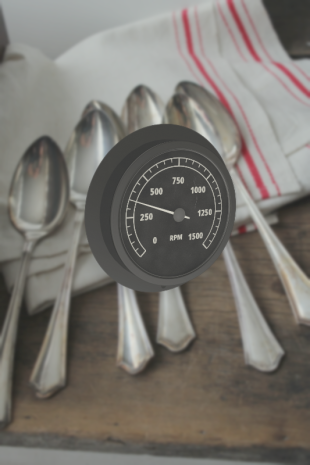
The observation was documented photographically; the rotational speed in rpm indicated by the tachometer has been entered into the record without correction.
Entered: 350 rpm
